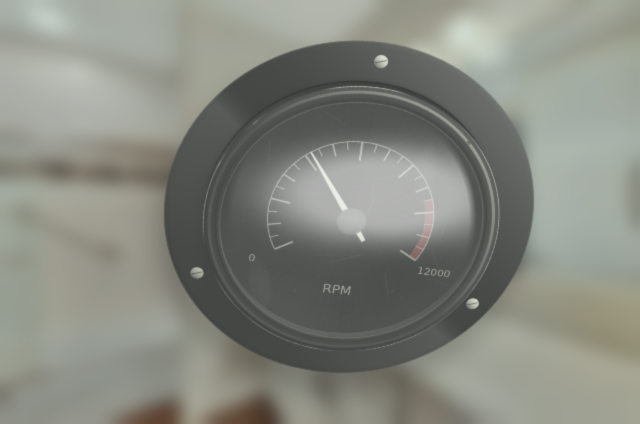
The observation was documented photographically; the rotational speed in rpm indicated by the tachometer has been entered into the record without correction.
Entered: 4250 rpm
